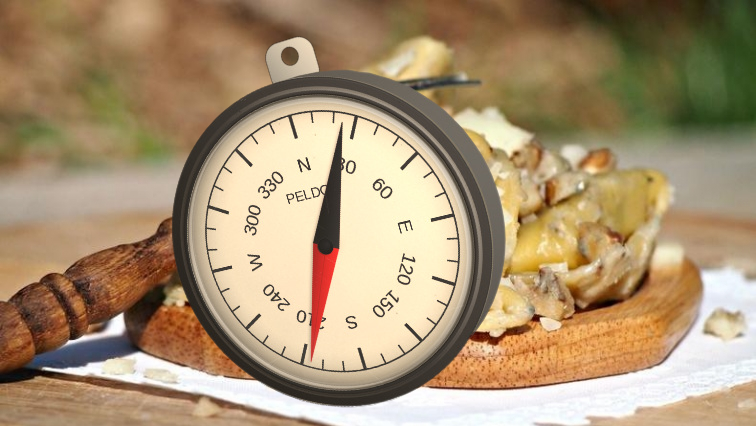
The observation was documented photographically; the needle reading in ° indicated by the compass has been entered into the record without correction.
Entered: 205 °
